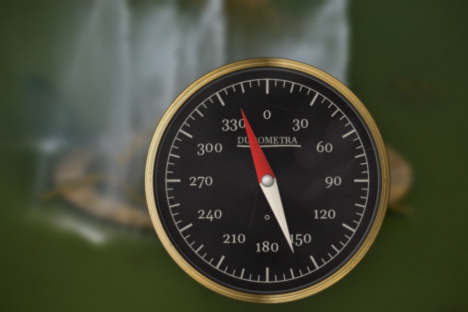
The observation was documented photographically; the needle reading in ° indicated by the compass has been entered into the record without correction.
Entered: 340 °
